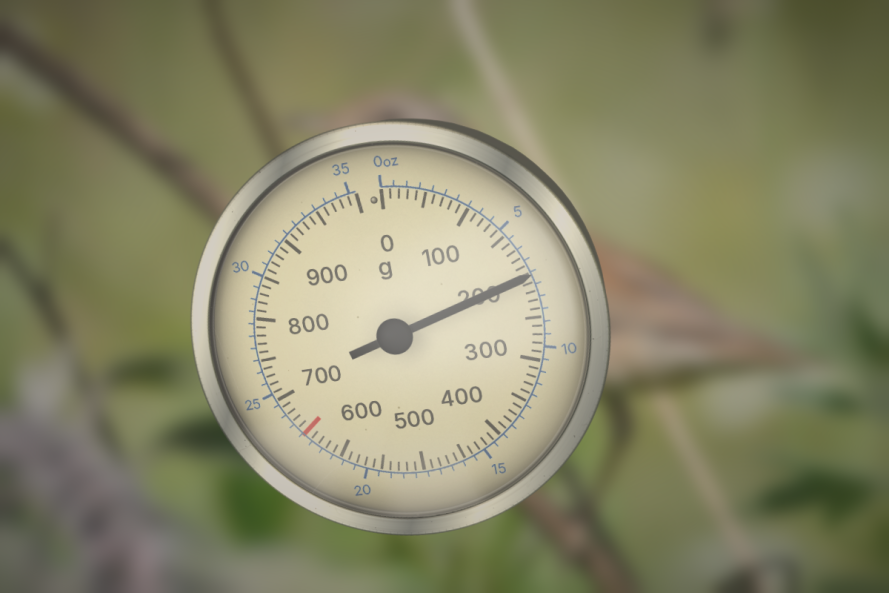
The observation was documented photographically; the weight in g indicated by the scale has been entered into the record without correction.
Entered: 200 g
